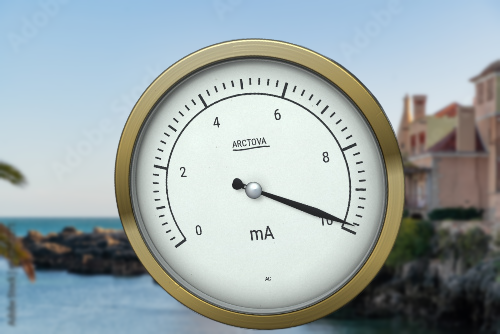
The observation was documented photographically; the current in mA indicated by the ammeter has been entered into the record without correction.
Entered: 9.8 mA
